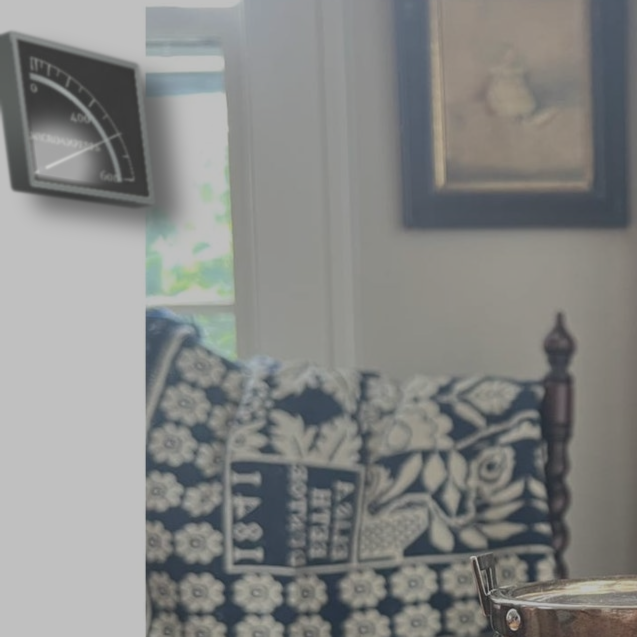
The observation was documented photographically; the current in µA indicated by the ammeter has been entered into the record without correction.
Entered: 500 µA
